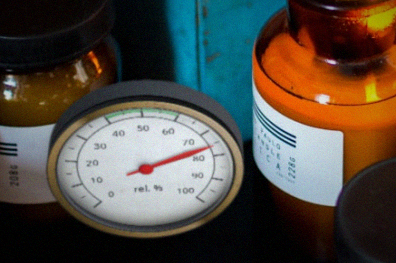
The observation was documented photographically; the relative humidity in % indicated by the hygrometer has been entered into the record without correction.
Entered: 75 %
